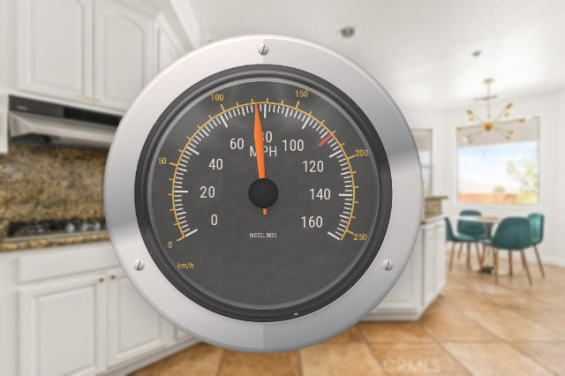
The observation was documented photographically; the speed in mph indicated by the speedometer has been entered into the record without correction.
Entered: 76 mph
